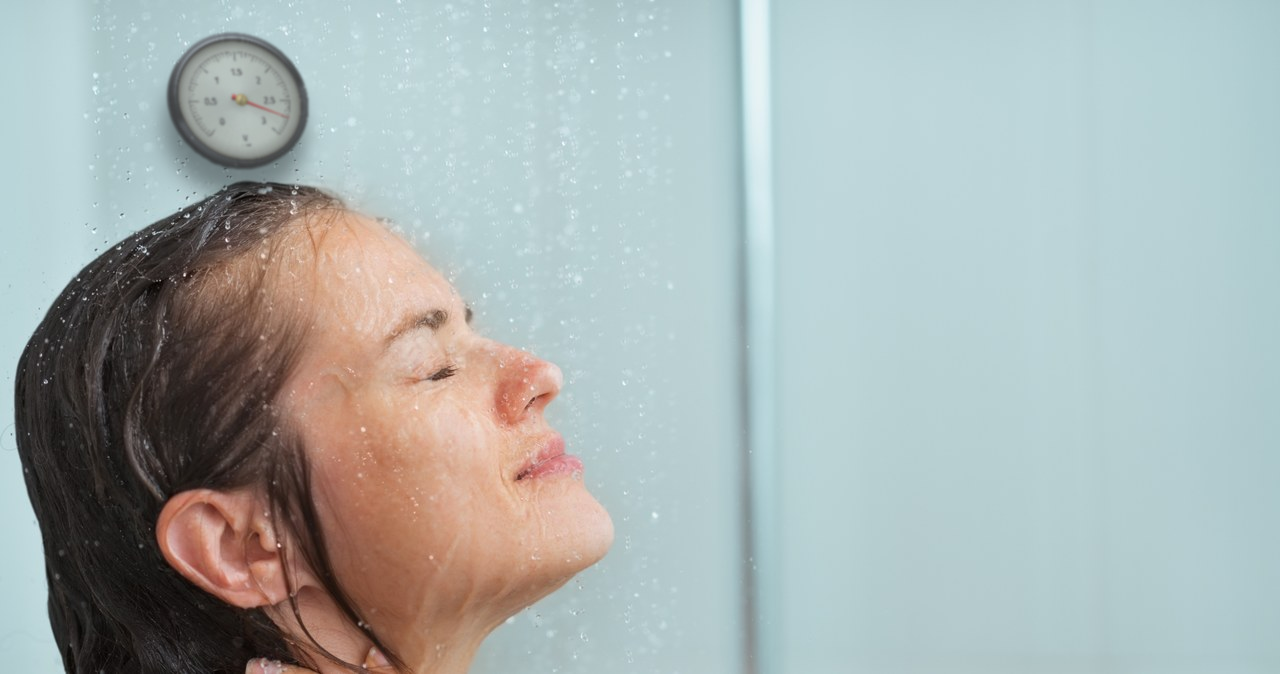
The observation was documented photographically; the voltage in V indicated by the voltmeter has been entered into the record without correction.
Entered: 2.75 V
